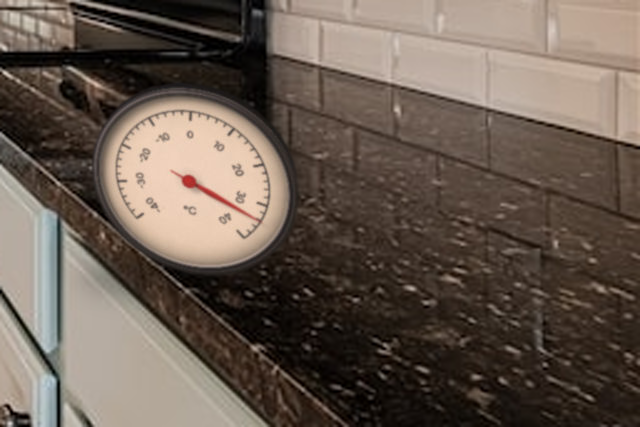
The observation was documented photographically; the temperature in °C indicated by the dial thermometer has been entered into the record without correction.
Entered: 34 °C
